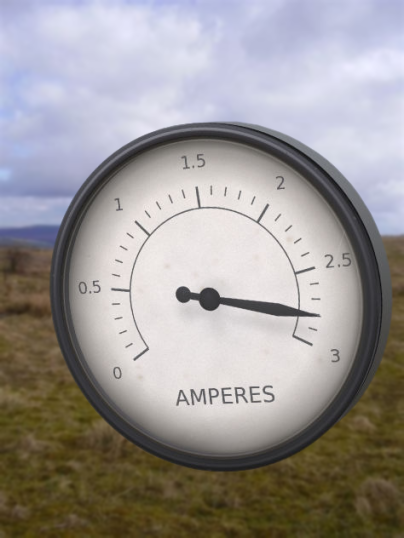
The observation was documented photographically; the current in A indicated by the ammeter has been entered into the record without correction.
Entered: 2.8 A
